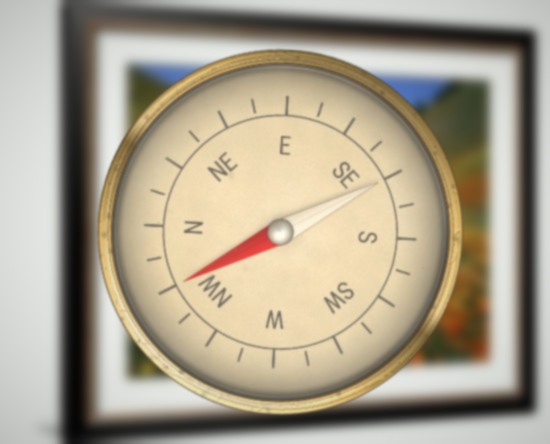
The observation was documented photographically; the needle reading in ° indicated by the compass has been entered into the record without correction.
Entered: 330 °
